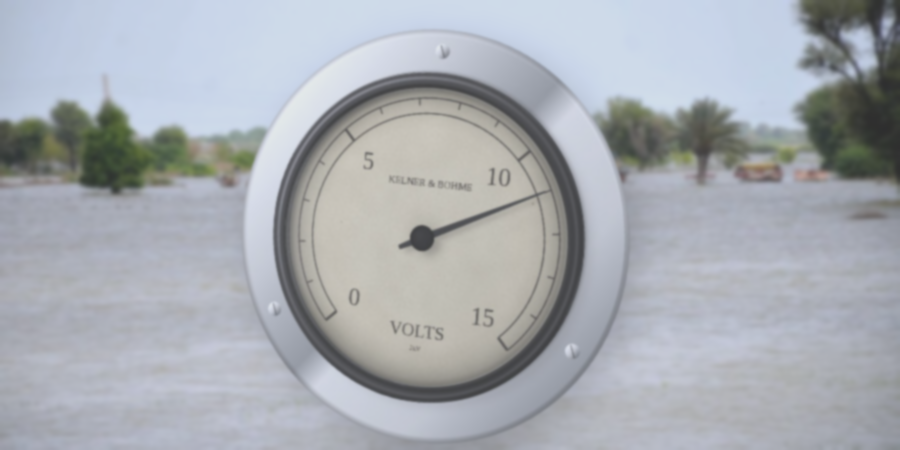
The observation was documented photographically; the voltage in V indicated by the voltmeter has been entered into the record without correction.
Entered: 11 V
